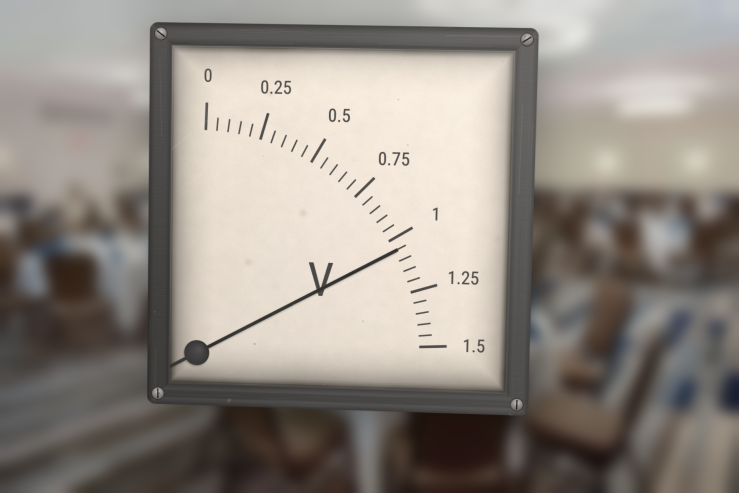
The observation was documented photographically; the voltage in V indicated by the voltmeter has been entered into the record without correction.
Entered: 1.05 V
